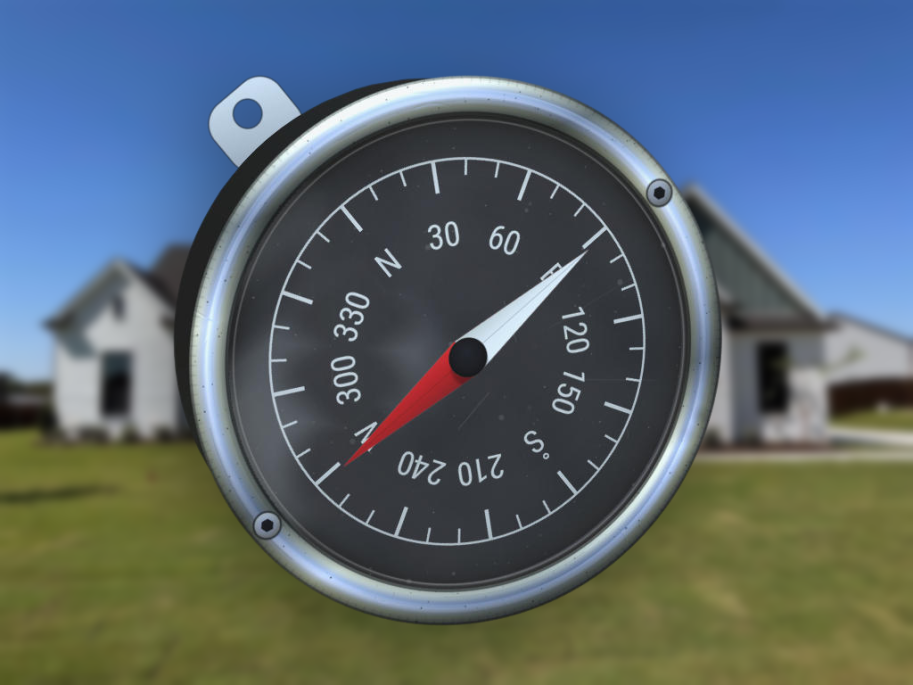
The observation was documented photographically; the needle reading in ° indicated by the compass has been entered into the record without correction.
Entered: 270 °
